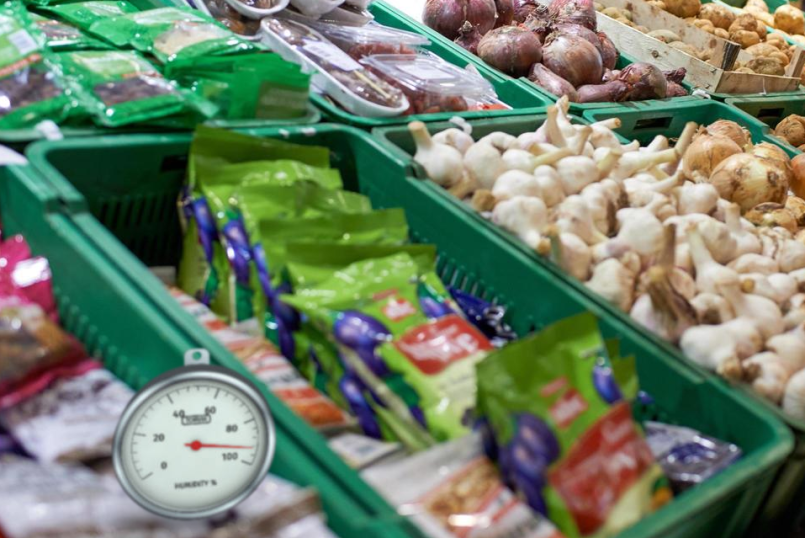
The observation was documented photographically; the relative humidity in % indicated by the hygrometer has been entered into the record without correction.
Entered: 92 %
